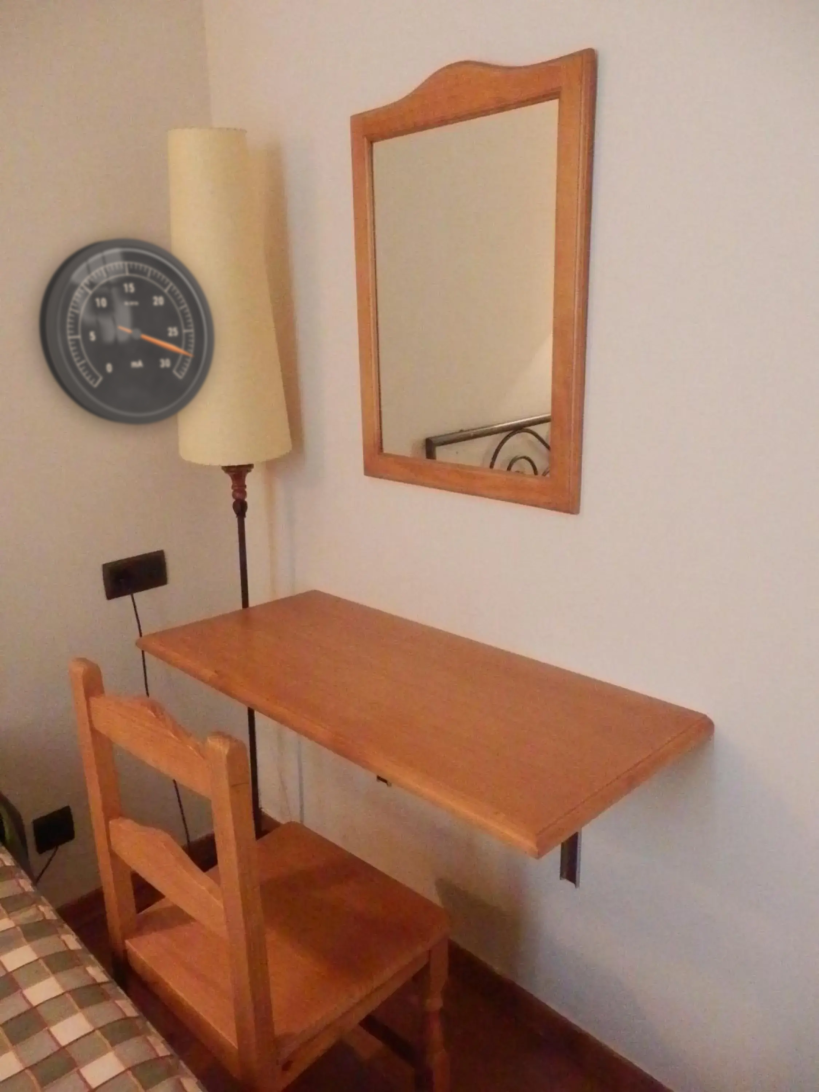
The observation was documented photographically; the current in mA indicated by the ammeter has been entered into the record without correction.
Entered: 27.5 mA
